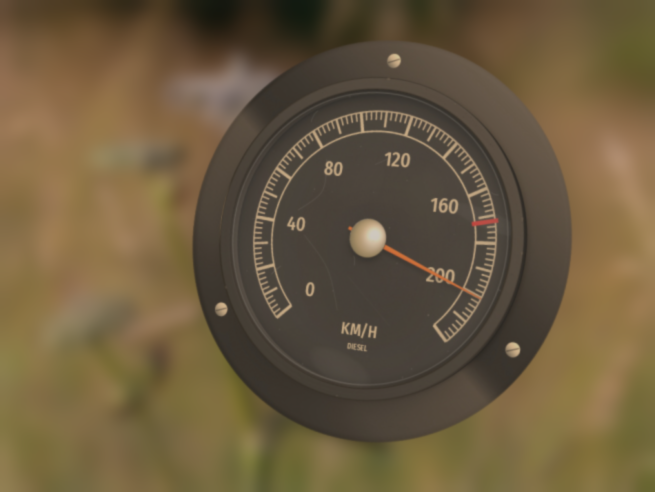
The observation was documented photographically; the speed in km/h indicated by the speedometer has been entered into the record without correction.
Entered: 200 km/h
